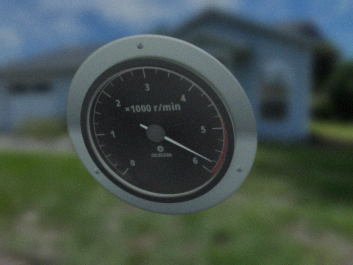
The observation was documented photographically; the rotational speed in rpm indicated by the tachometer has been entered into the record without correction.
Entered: 5750 rpm
